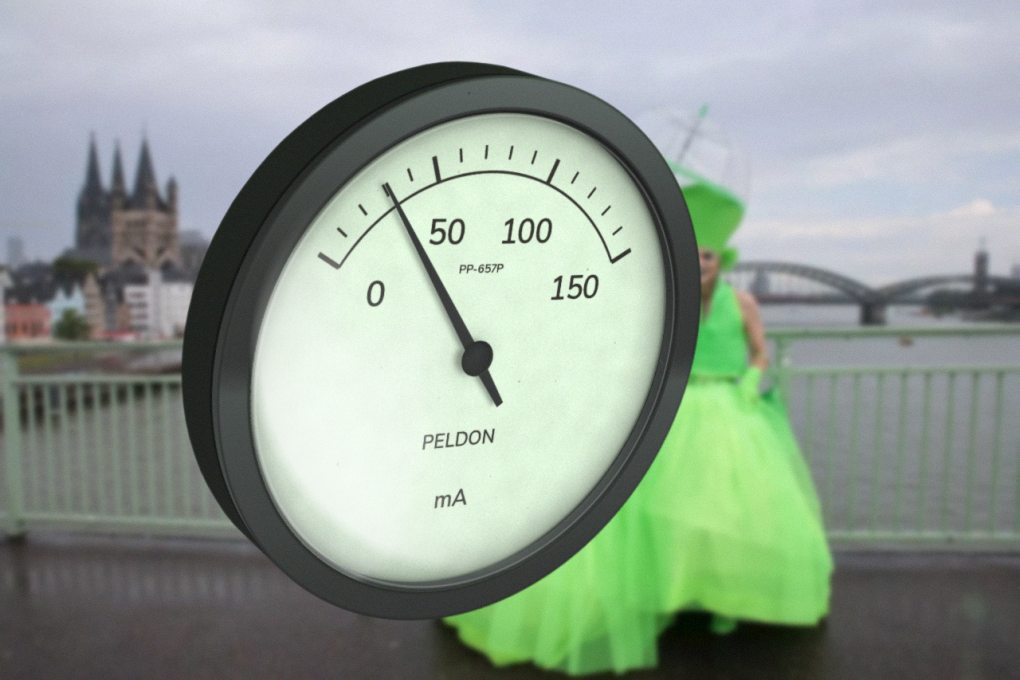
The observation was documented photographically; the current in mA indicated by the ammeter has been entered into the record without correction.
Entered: 30 mA
